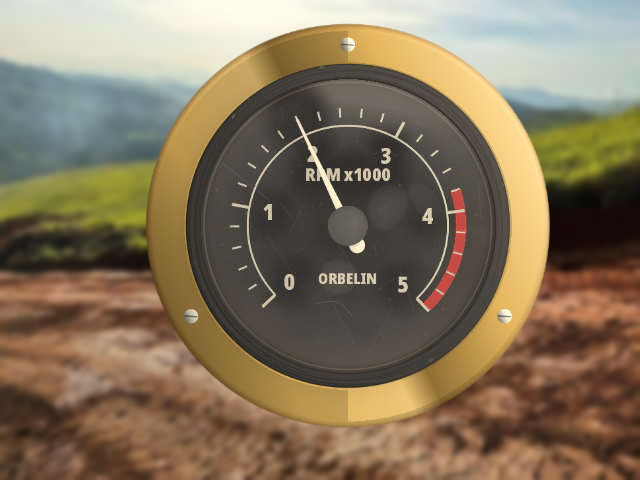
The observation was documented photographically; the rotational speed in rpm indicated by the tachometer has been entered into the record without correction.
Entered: 2000 rpm
